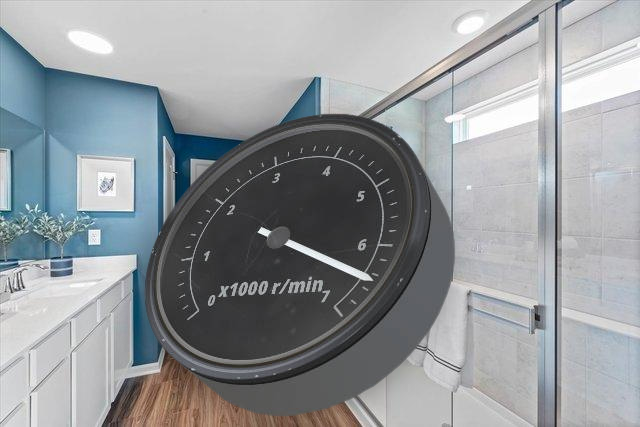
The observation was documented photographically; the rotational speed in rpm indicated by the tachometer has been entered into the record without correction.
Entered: 6500 rpm
